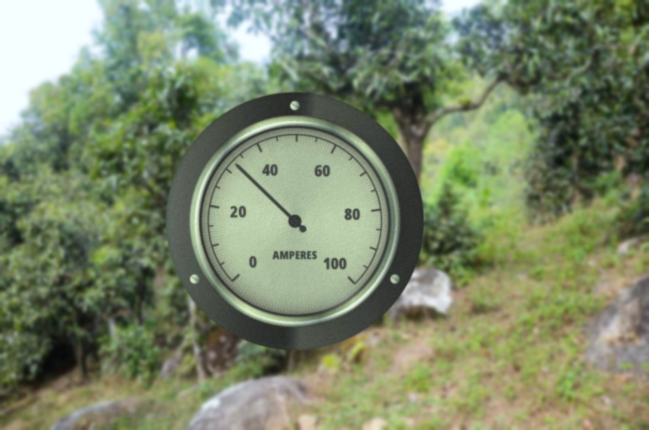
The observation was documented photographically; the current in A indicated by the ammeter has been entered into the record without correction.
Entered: 32.5 A
